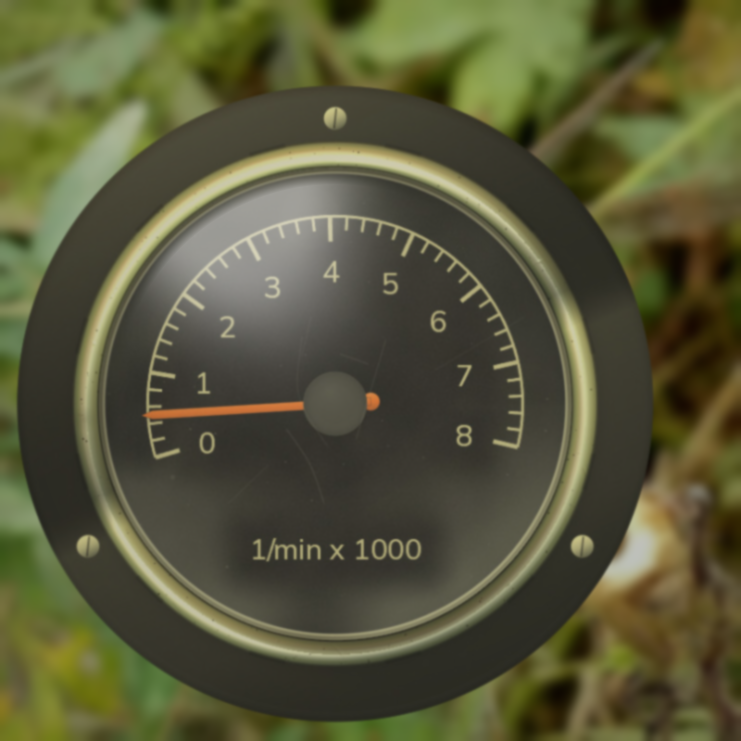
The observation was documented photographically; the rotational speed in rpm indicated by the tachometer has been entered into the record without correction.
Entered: 500 rpm
